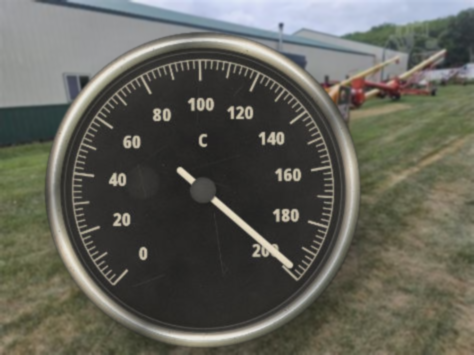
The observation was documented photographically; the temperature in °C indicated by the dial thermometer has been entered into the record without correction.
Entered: 198 °C
